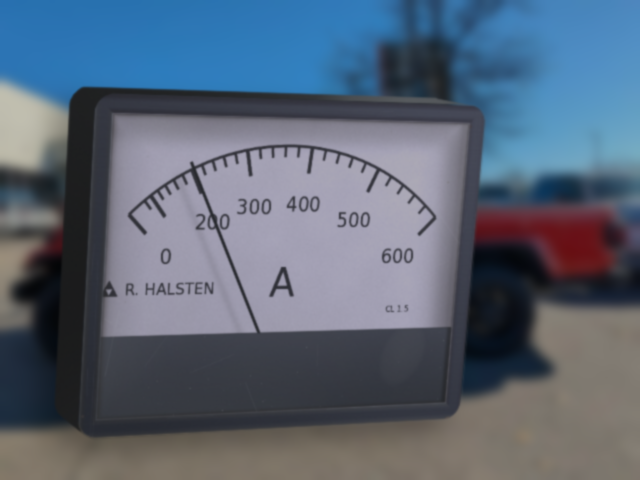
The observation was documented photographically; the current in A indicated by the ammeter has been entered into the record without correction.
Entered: 200 A
